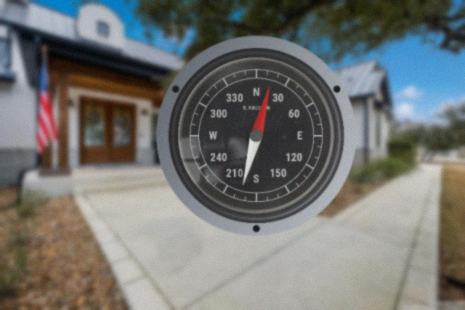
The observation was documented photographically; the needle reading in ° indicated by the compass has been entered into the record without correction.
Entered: 15 °
